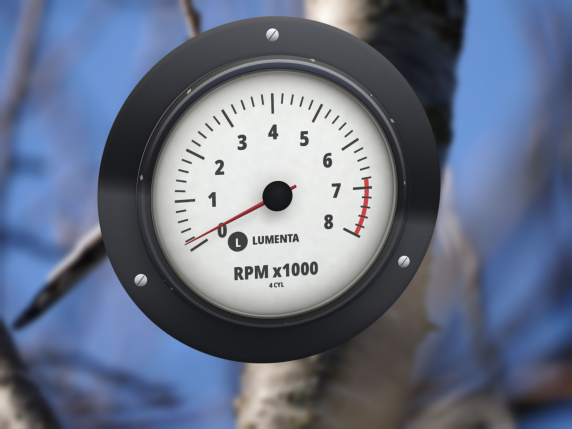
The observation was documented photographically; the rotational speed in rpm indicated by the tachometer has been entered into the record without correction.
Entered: 200 rpm
